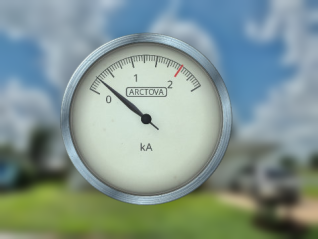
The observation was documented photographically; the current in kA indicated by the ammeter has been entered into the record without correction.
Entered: 0.25 kA
